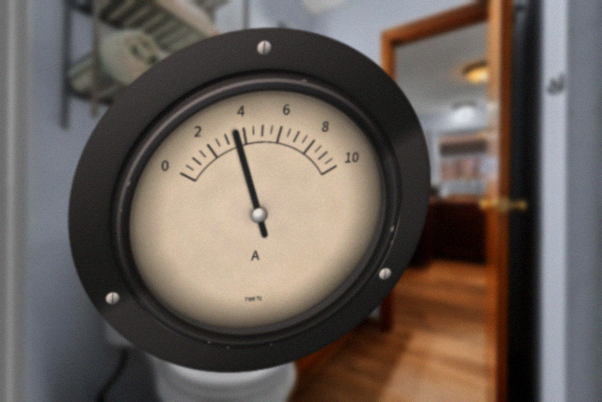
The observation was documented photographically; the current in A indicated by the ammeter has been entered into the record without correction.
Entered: 3.5 A
